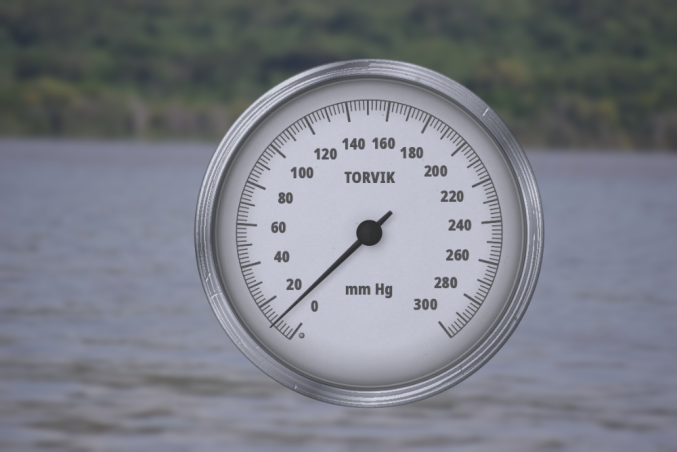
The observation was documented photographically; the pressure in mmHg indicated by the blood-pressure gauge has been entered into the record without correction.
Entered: 10 mmHg
